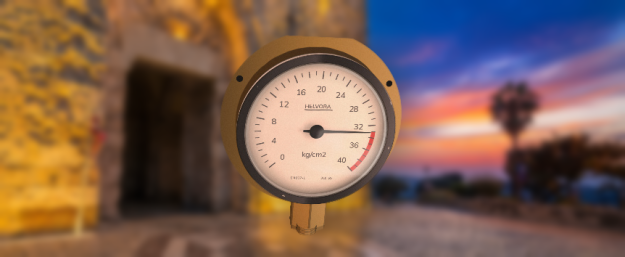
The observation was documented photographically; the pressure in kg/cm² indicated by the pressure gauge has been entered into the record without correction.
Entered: 33 kg/cm²
